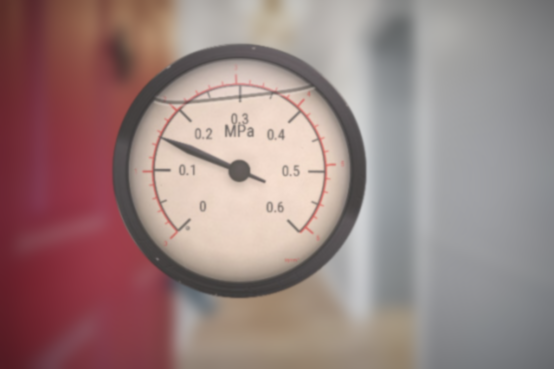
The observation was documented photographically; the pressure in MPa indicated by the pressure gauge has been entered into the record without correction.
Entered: 0.15 MPa
